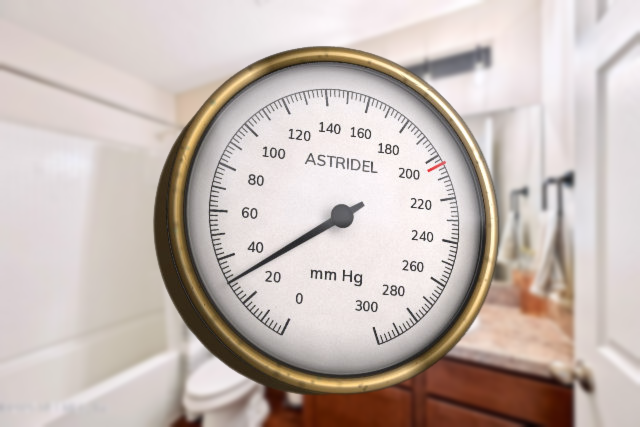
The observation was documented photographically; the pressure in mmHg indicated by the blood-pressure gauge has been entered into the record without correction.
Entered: 30 mmHg
